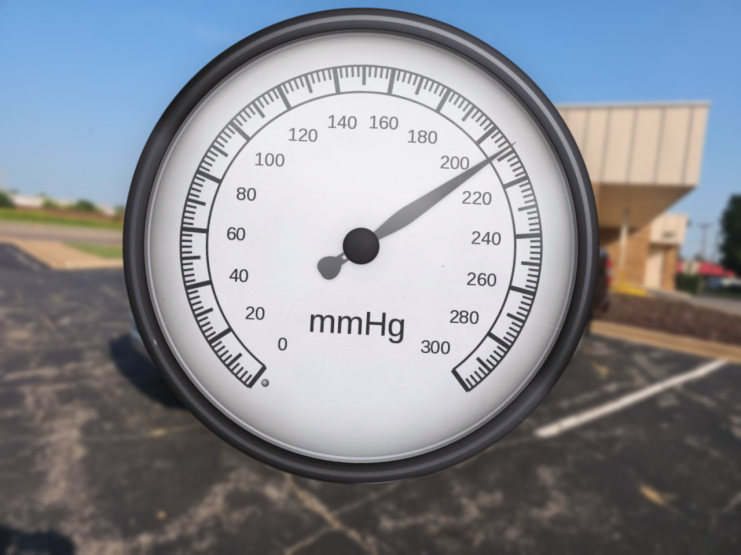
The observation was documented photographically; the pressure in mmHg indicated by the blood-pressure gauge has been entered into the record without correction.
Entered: 208 mmHg
